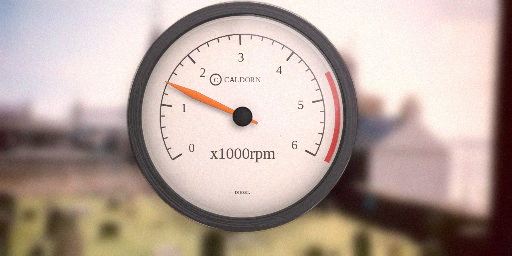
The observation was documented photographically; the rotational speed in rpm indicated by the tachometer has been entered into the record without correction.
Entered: 1400 rpm
